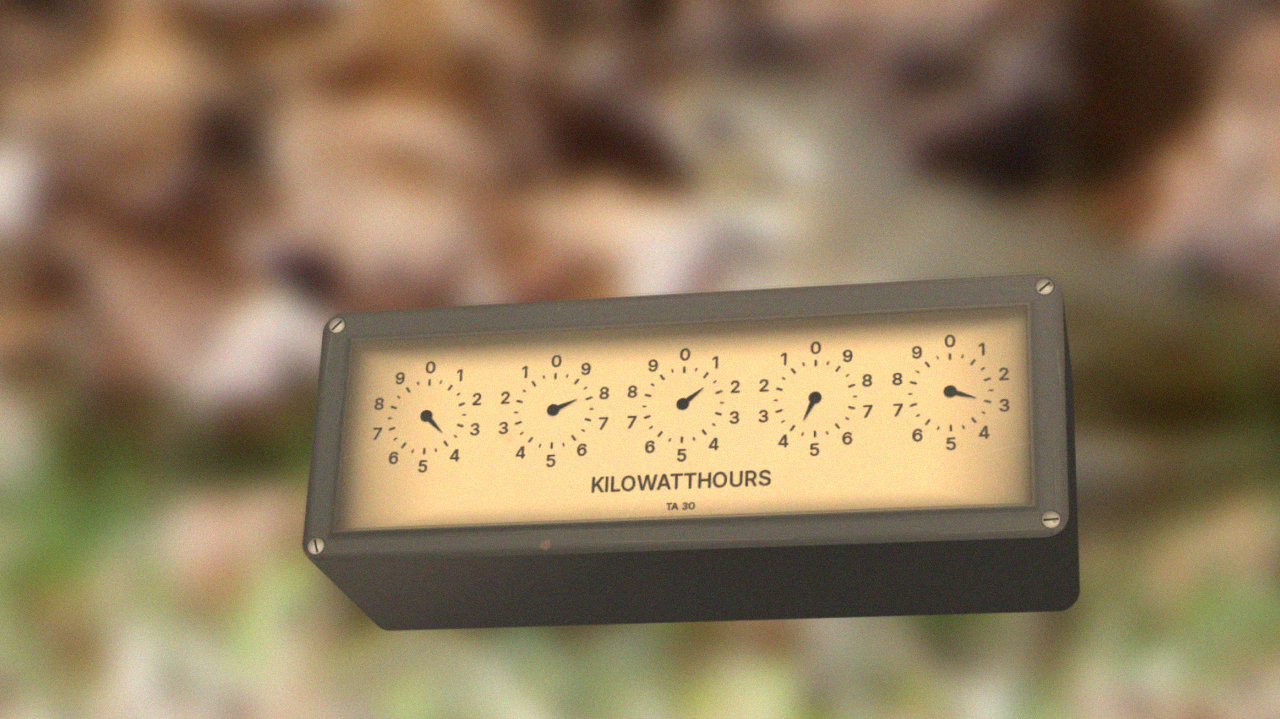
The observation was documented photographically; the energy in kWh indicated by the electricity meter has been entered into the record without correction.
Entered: 38143 kWh
